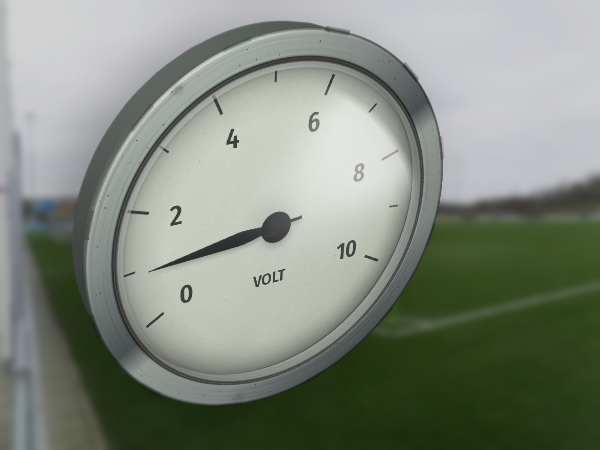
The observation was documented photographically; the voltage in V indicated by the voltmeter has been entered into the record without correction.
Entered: 1 V
